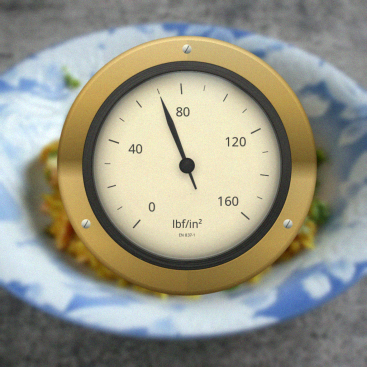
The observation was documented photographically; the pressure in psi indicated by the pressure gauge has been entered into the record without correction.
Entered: 70 psi
